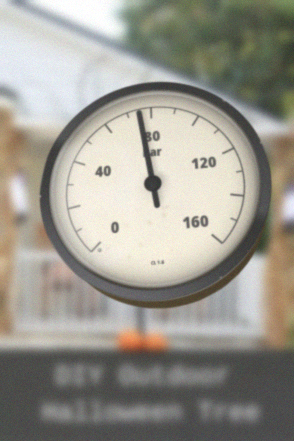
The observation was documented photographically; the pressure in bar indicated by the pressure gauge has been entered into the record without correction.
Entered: 75 bar
